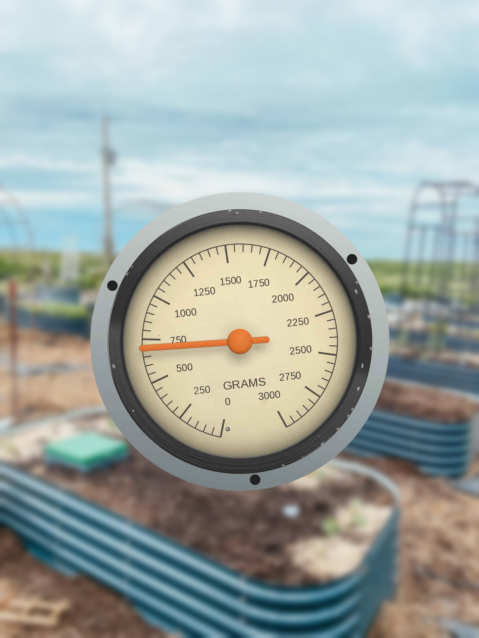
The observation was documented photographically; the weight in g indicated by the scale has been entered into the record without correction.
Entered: 700 g
